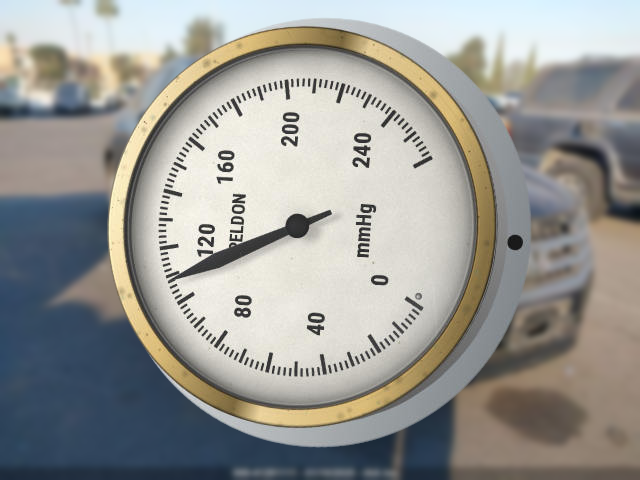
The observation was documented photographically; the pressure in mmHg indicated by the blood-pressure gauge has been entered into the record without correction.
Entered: 108 mmHg
